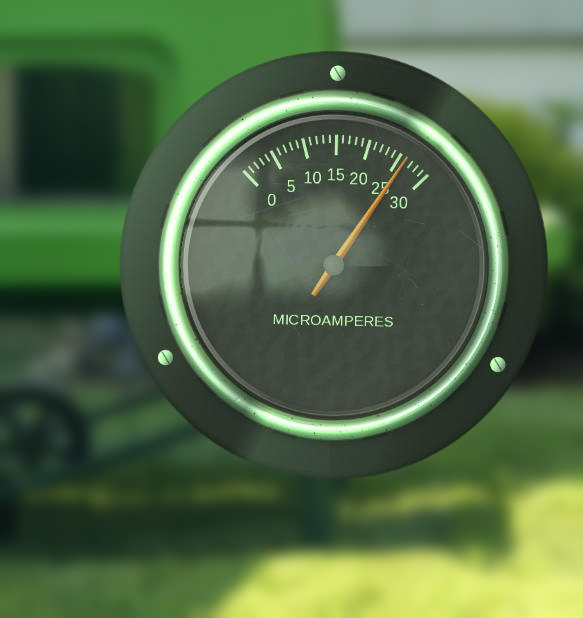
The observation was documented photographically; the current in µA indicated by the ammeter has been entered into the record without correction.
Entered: 26 µA
